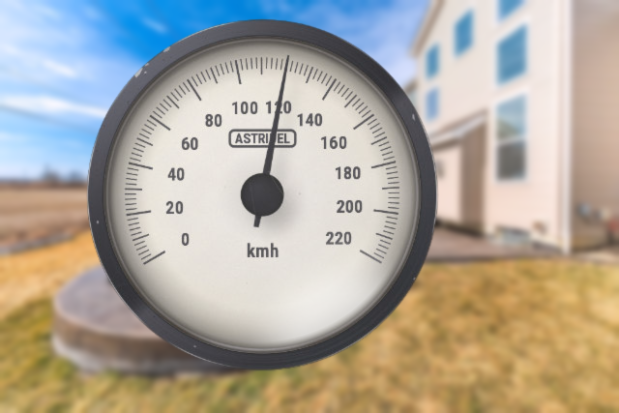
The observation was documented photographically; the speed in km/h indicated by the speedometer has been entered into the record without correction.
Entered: 120 km/h
